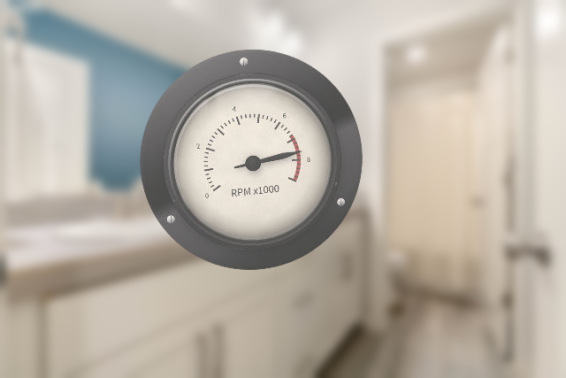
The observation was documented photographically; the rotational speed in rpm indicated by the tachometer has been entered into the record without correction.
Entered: 7600 rpm
